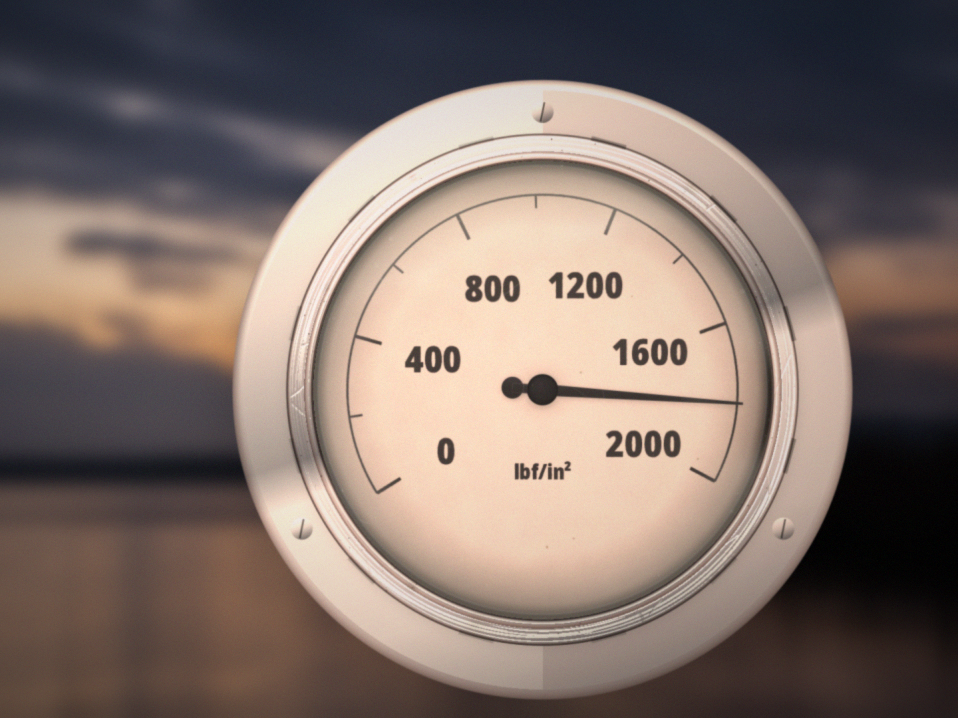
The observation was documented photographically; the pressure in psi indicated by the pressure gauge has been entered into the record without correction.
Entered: 1800 psi
